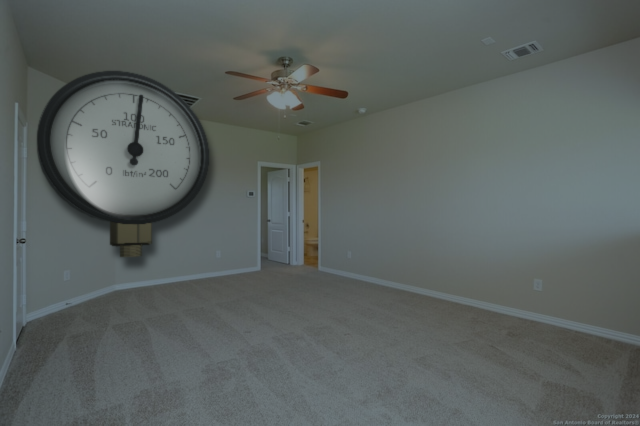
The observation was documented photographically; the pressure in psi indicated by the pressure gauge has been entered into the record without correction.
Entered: 105 psi
